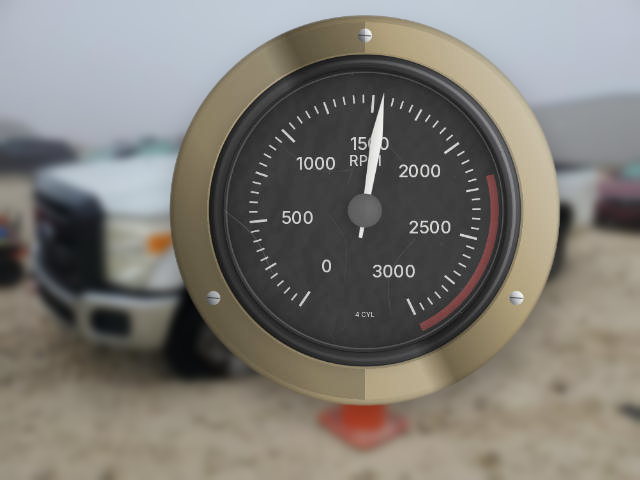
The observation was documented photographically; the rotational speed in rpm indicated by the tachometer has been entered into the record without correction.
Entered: 1550 rpm
